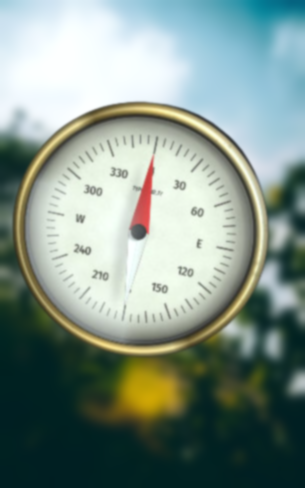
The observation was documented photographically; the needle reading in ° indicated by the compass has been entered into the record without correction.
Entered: 0 °
